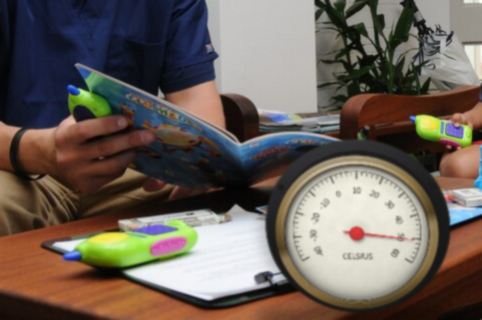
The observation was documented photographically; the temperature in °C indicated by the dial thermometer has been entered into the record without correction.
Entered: 50 °C
